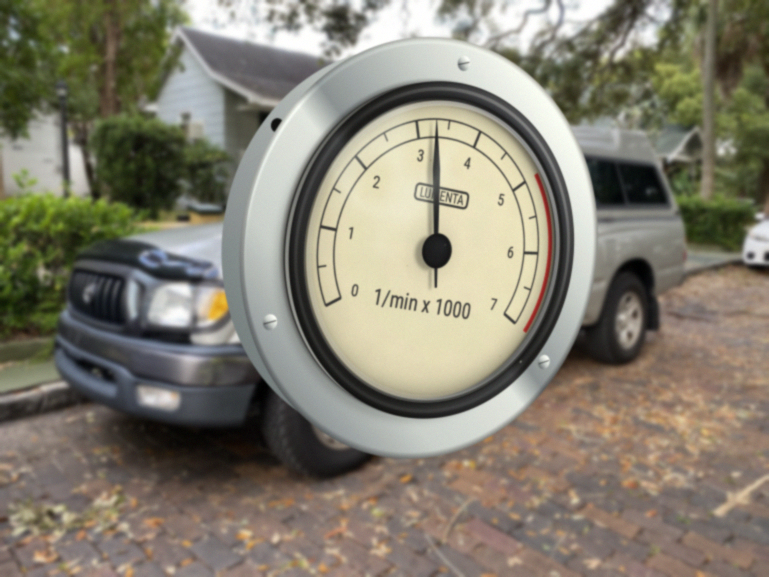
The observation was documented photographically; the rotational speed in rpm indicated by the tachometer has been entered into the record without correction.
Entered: 3250 rpm
